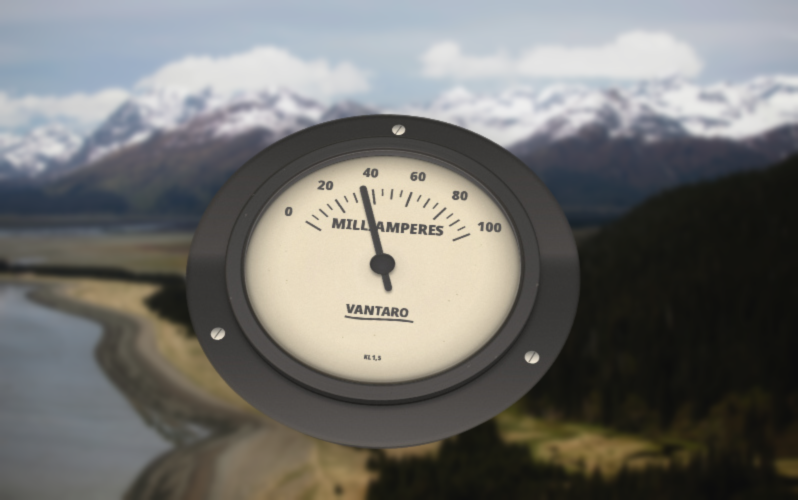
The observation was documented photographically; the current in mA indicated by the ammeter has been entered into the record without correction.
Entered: 35 mA
